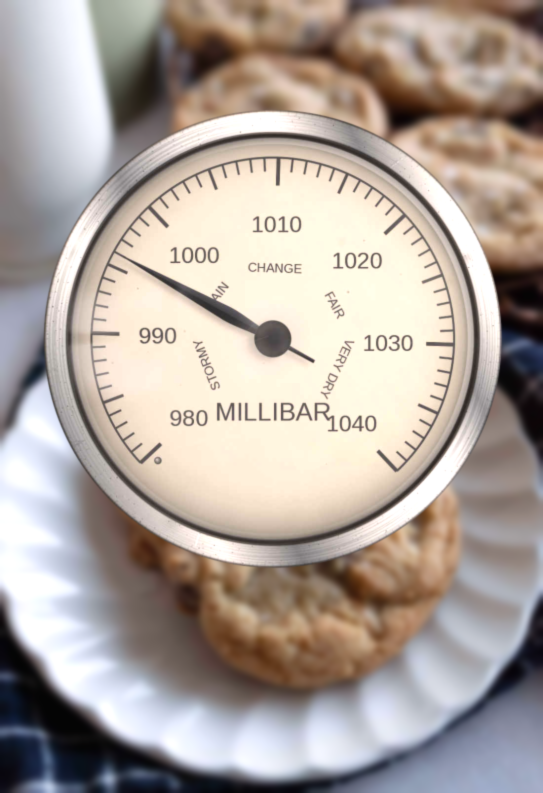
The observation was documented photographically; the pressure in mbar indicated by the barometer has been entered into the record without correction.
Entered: 996 mbar
